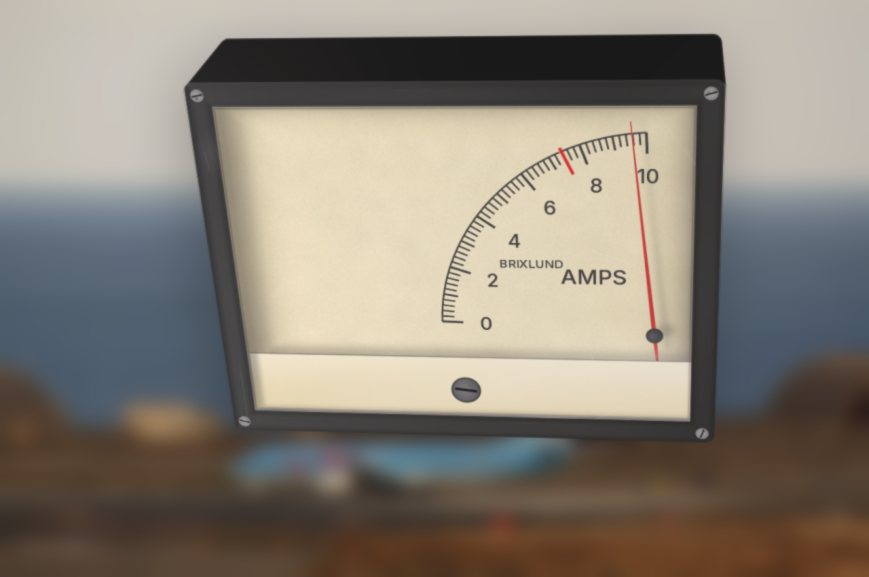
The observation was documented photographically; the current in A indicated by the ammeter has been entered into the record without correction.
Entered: 9.6 A
